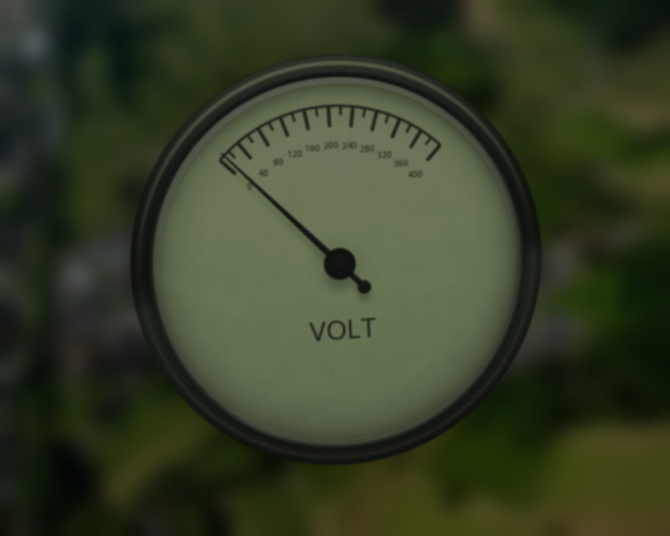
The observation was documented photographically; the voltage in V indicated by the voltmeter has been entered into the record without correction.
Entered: 10 V
